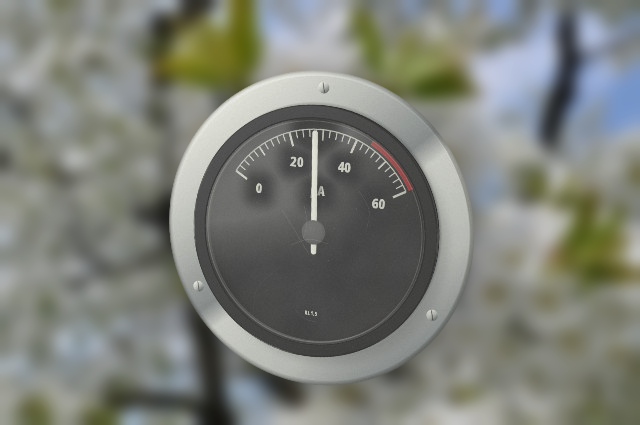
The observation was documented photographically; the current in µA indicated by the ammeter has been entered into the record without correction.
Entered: 28 µA
